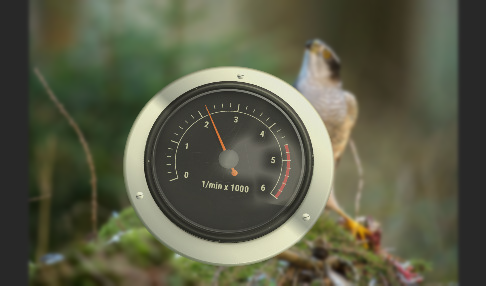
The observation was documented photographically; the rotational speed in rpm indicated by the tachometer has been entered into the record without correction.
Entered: 2200 rpm
